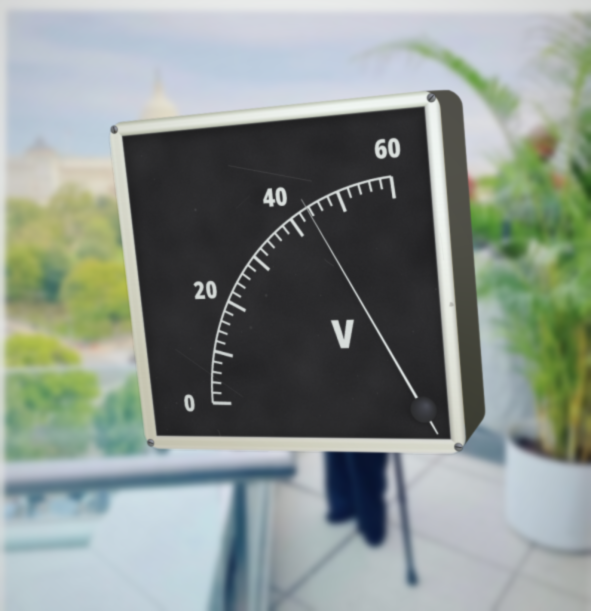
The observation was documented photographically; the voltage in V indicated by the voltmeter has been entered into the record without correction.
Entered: 44 V
